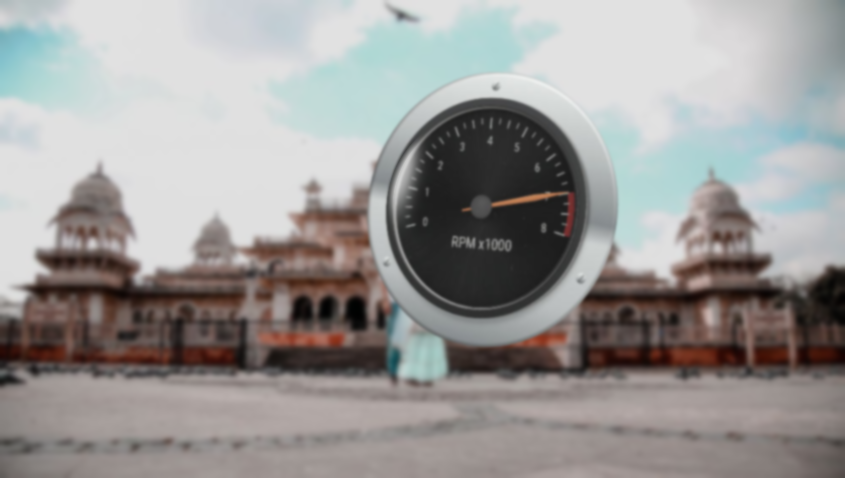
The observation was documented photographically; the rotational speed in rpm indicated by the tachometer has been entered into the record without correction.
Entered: 7000 rpm
